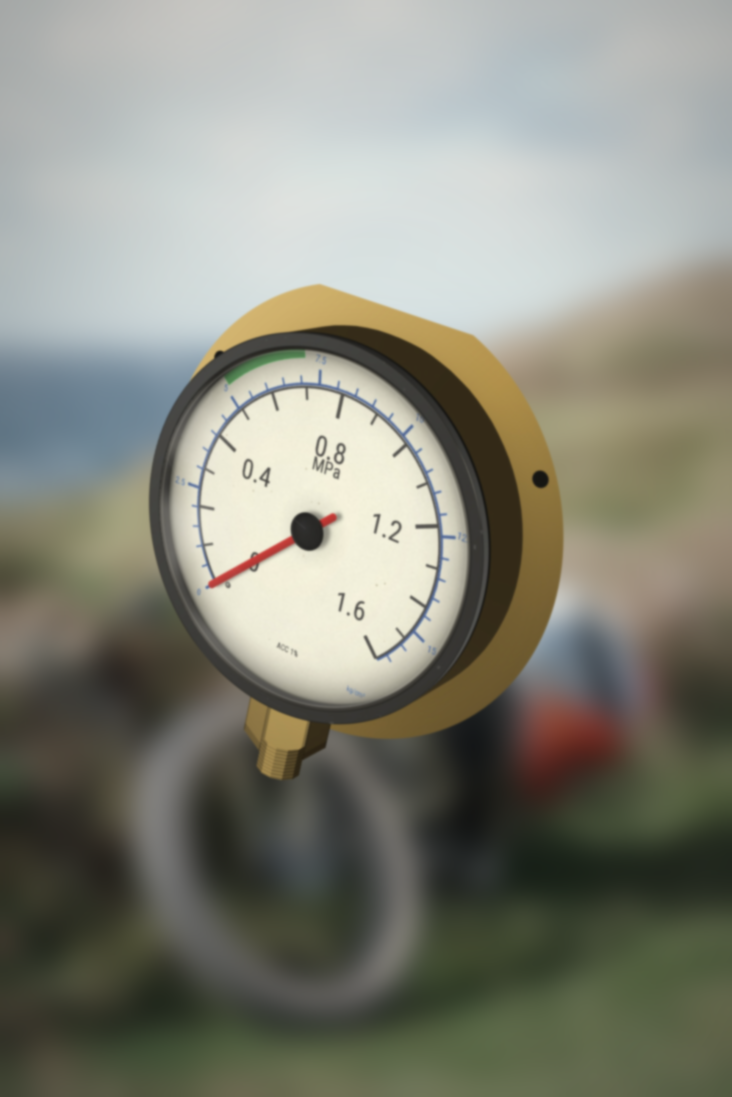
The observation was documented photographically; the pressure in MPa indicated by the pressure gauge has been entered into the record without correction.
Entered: 0 MPa
